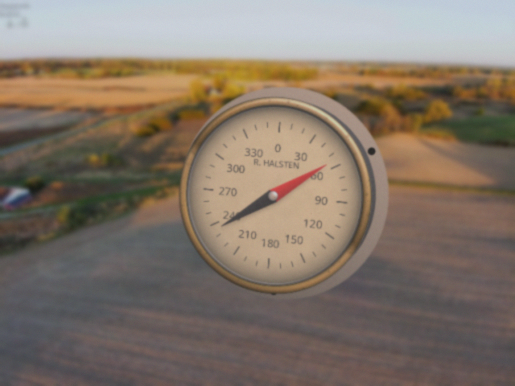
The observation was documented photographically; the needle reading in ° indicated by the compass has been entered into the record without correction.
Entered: 55 °
